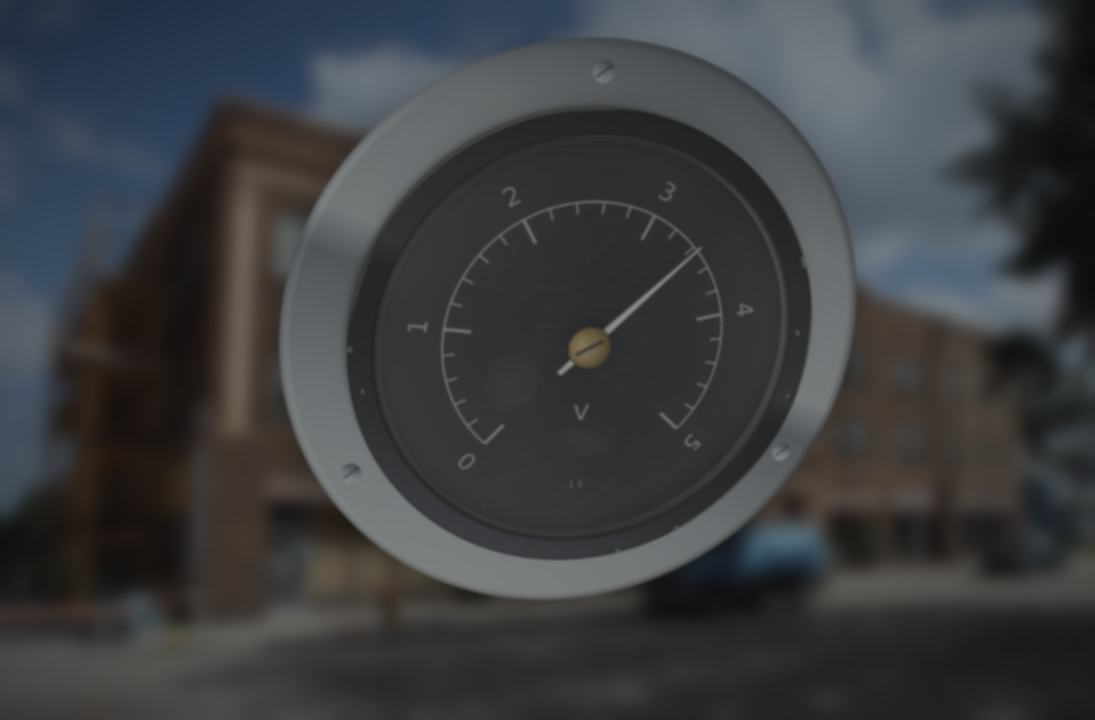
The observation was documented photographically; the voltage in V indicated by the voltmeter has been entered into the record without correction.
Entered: 3.4 V
